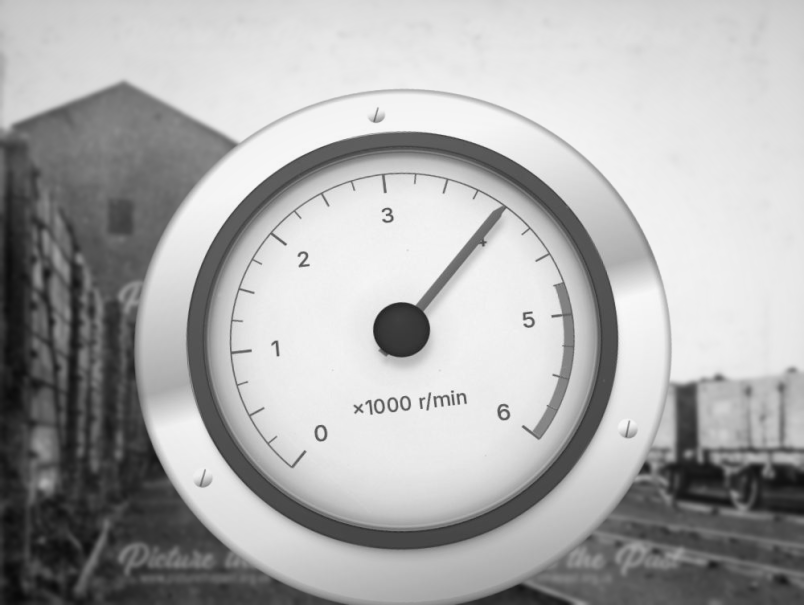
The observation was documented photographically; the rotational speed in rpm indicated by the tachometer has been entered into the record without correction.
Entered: 4000 rpm
